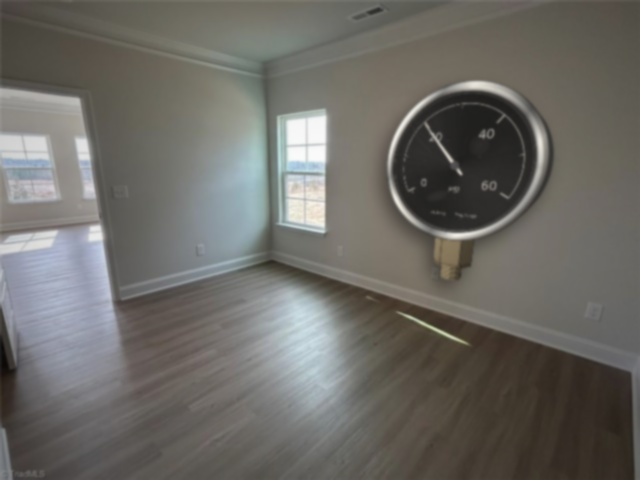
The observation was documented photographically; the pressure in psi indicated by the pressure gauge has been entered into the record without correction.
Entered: 20 psi
